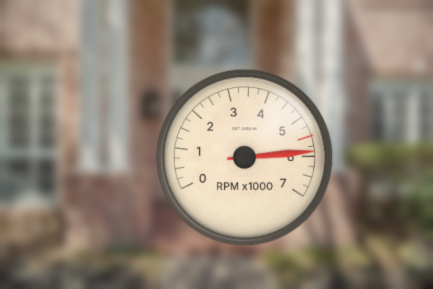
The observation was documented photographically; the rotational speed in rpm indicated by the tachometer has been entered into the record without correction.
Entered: 5875 rpm
